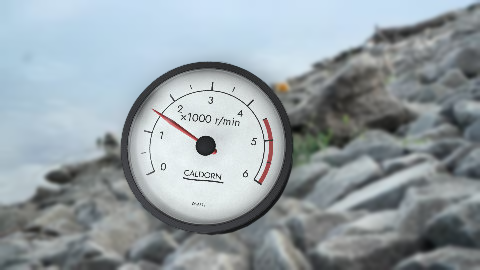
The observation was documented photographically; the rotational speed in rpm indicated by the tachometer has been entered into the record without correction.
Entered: 1500 rpm
